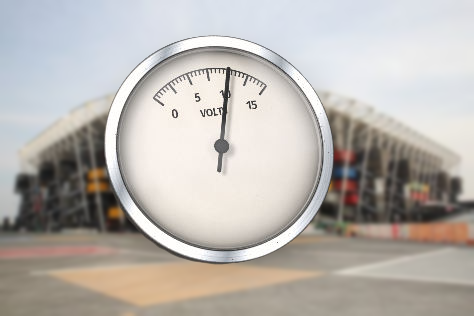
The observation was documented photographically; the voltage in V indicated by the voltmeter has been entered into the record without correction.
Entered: 10 V
